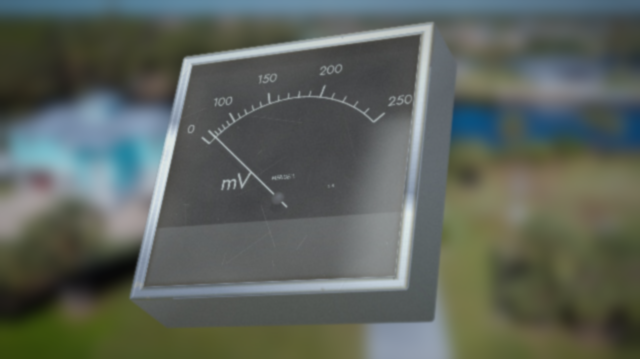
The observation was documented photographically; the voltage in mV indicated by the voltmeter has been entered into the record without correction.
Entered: 50 mV
